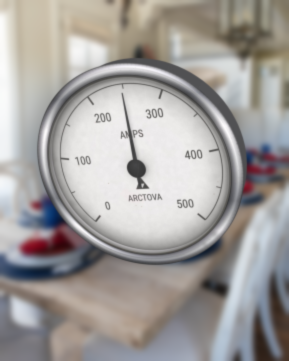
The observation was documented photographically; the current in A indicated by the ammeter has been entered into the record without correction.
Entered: 250 A
